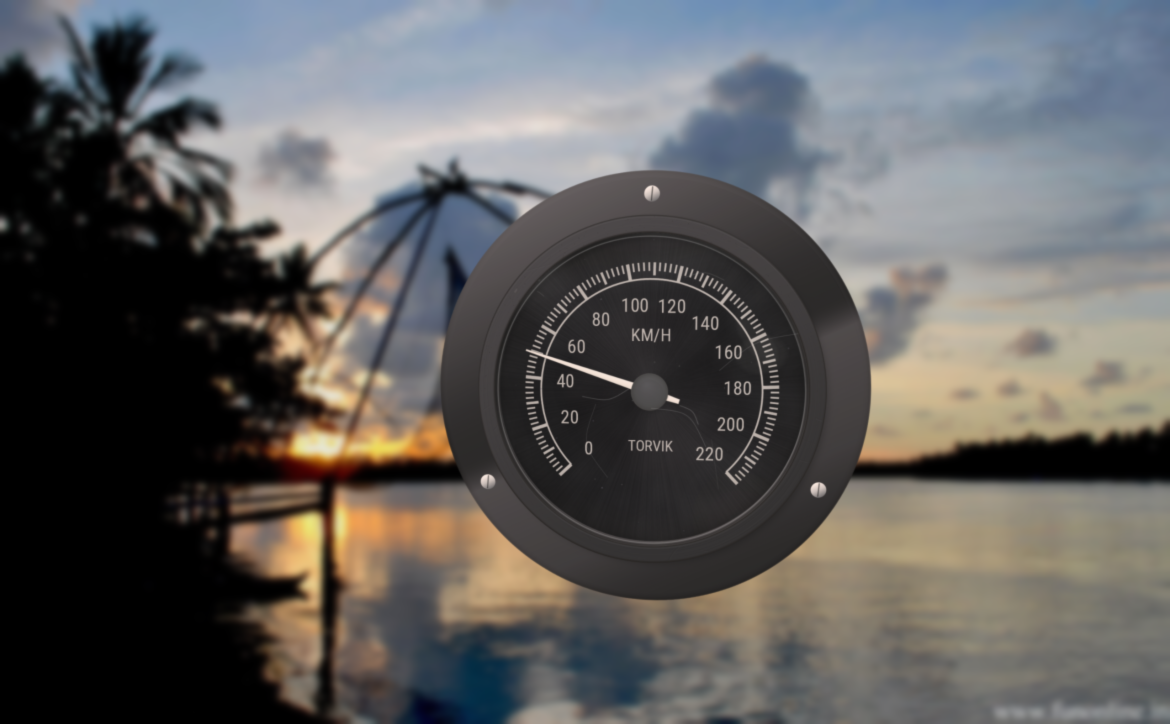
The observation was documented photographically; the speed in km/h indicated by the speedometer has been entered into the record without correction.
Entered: 50 km/h
